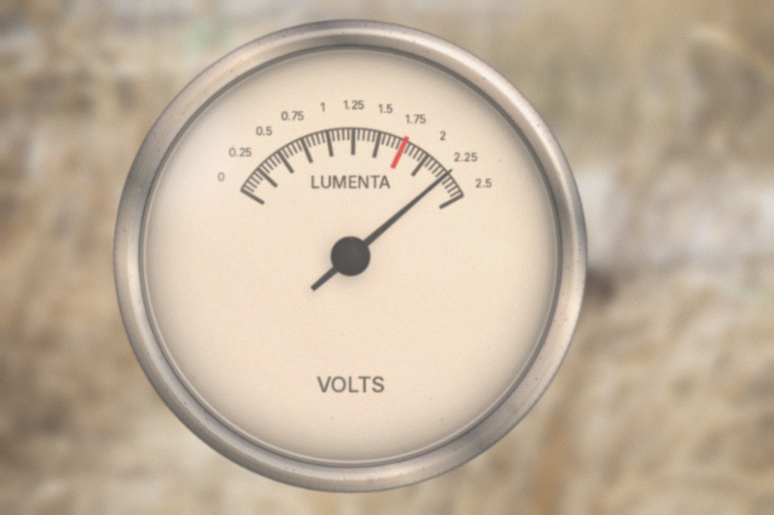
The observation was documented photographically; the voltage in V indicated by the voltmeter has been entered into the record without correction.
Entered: 2.25 V
